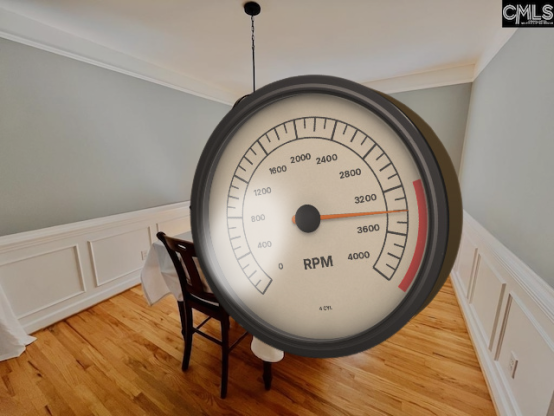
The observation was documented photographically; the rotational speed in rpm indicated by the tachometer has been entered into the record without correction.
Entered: 3400 rpm
